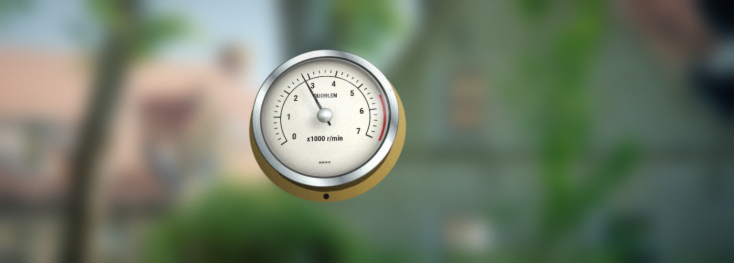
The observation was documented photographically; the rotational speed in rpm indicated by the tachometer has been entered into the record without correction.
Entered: 2800 rpm
